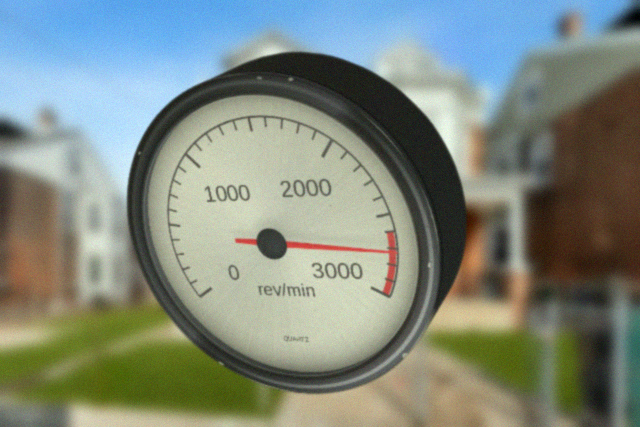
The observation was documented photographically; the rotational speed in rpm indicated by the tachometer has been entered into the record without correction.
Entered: 2700 rpm
